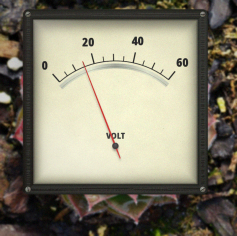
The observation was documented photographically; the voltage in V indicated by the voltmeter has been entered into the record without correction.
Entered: 15 V
